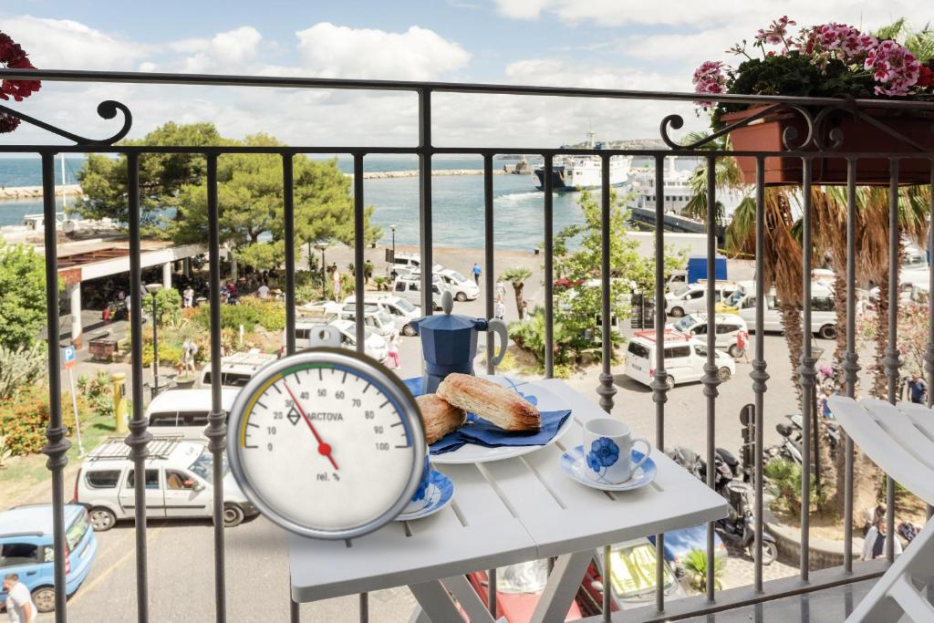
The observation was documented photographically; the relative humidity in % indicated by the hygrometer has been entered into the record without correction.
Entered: 35 %
